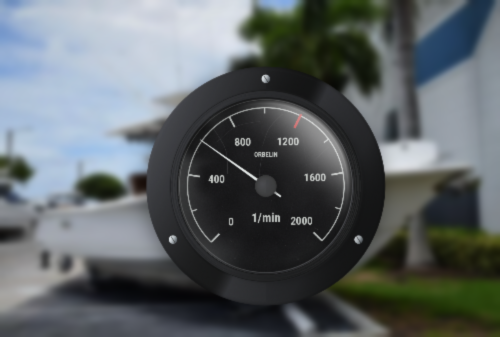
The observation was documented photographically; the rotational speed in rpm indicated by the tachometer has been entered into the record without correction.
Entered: 600 rpm
